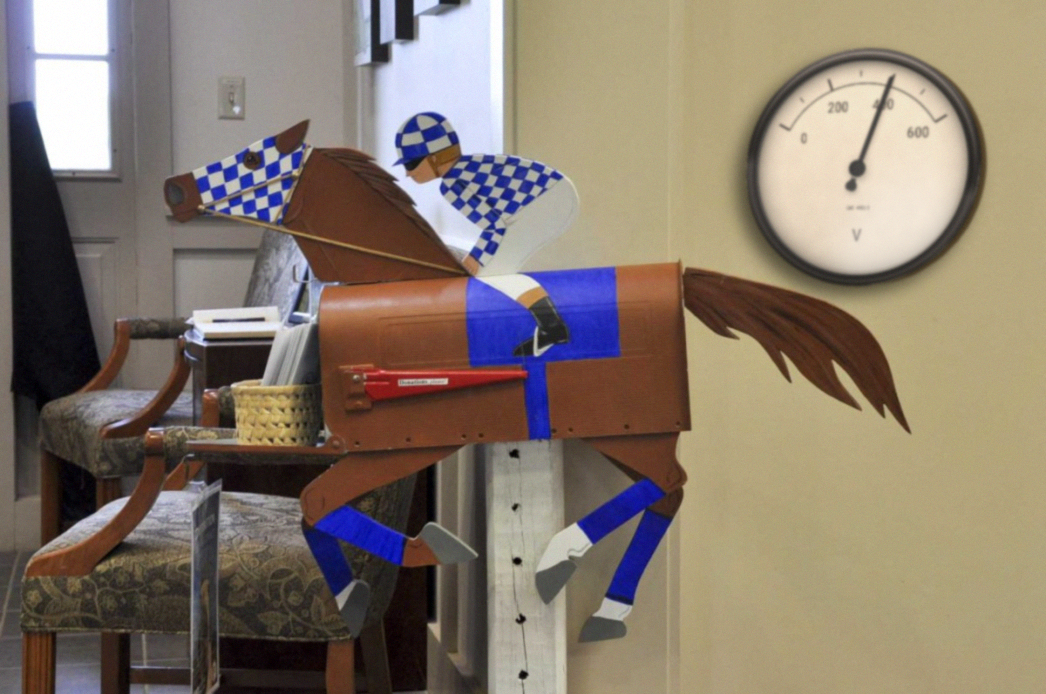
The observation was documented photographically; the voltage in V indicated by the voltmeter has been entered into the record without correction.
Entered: 400 V
